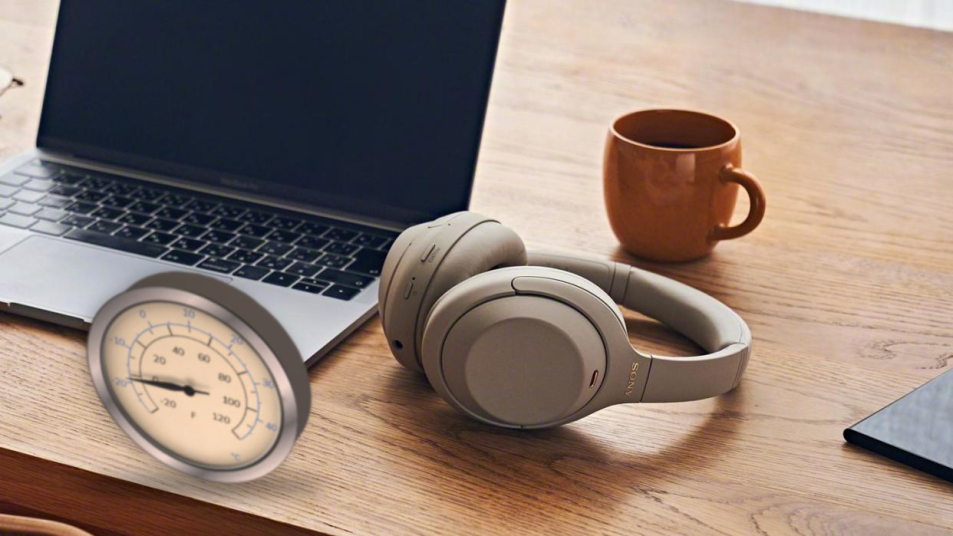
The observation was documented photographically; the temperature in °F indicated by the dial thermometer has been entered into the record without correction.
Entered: 0 °F
